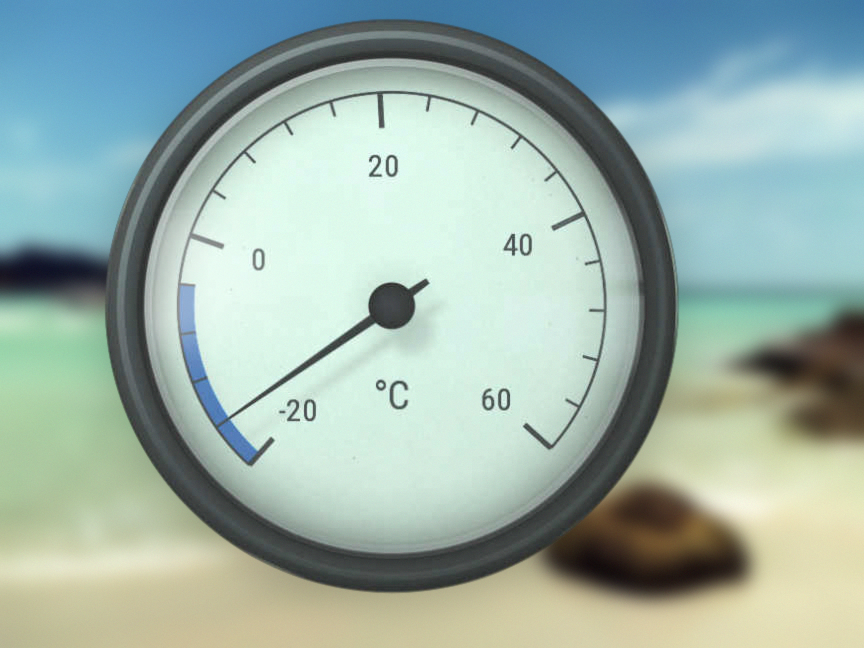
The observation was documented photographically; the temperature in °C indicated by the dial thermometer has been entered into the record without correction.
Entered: -16 °C
